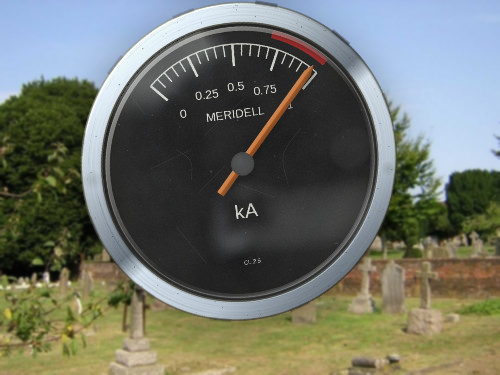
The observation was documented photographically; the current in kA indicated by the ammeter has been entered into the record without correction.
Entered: 0.95 kA
